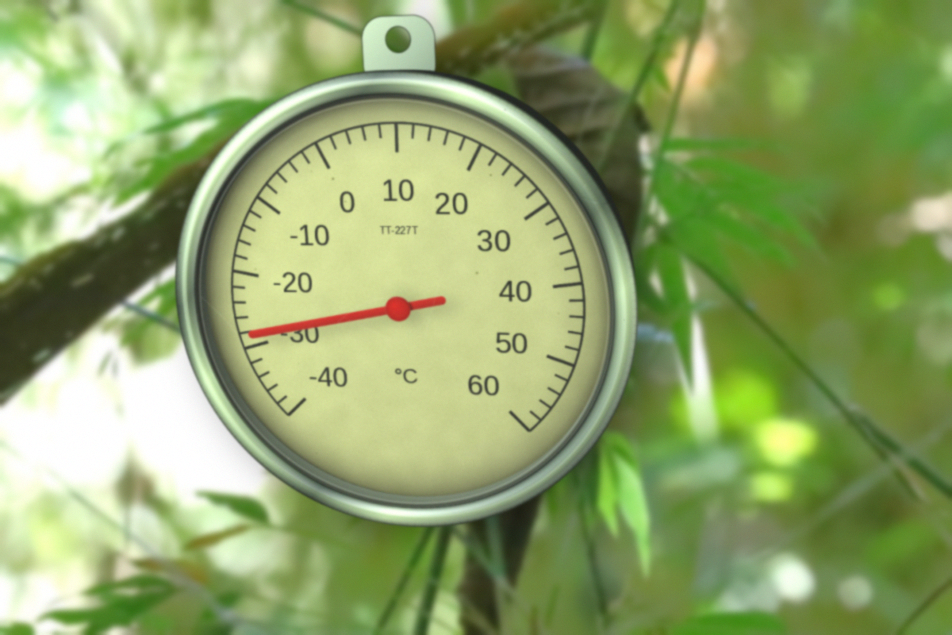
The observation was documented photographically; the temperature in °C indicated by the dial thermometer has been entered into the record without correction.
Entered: -28 °C
